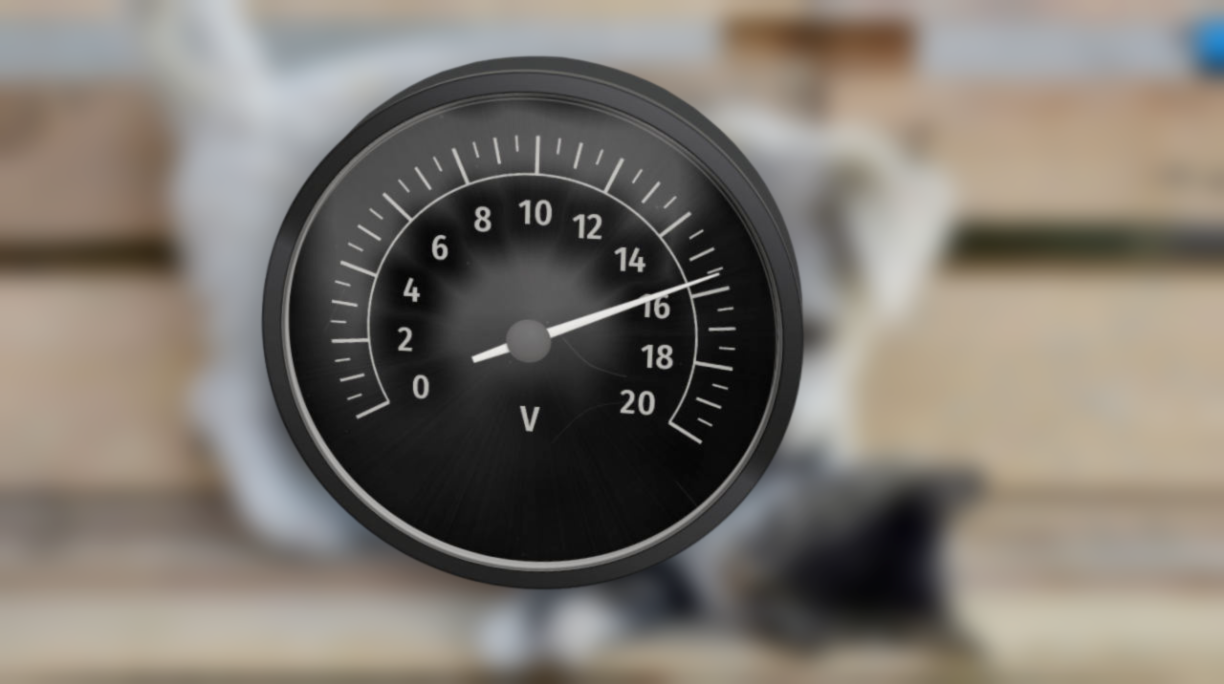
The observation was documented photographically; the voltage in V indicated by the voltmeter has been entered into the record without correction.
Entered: 15.5 V
